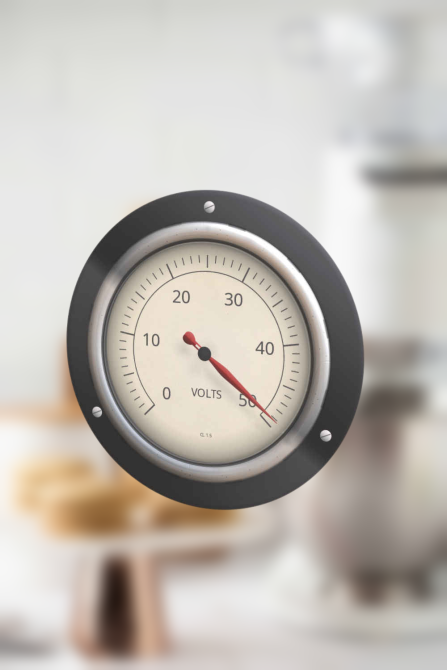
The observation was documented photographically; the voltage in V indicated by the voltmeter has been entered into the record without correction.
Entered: 49 V
